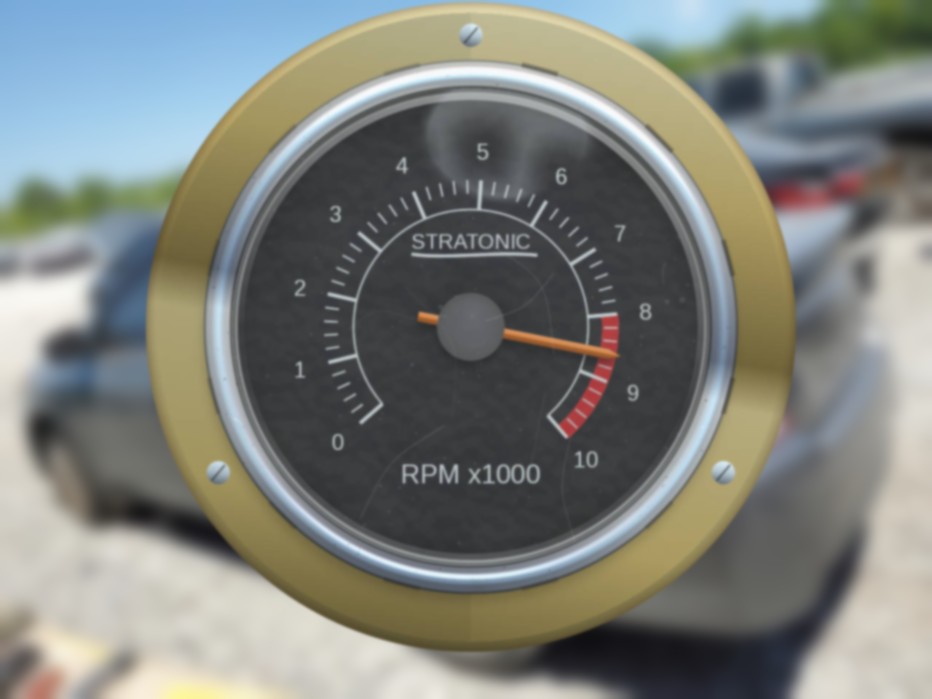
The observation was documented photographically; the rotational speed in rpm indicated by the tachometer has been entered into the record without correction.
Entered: 8600 rpm
